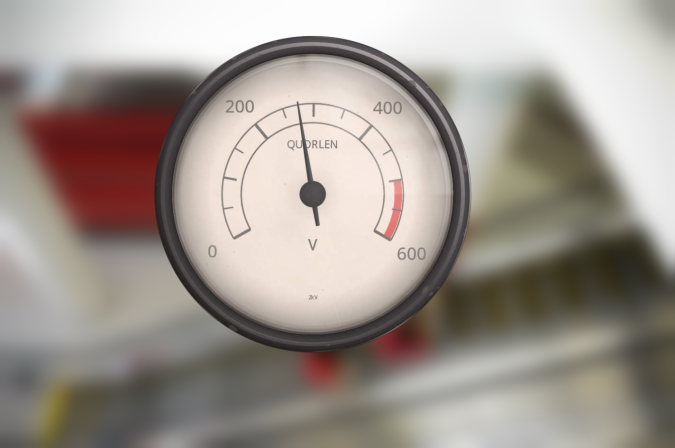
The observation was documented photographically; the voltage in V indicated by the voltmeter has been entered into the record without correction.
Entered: 275 V
